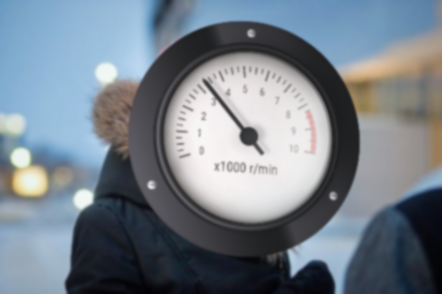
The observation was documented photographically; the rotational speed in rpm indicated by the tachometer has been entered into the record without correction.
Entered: 3250 rpm
